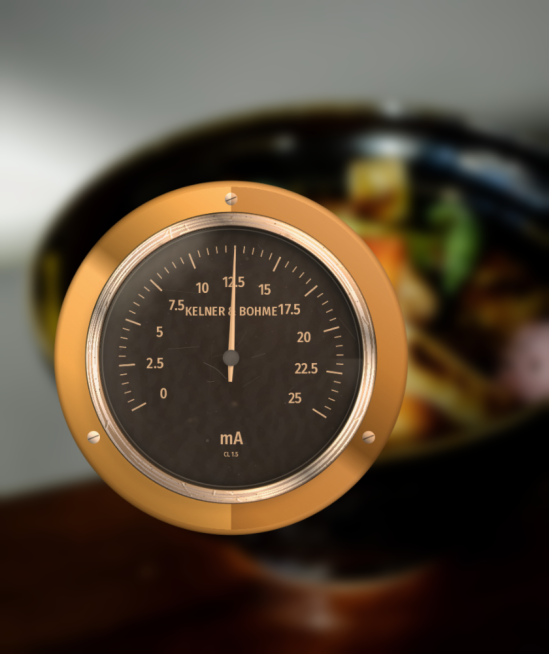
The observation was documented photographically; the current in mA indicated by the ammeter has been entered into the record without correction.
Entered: 12.5 mA
